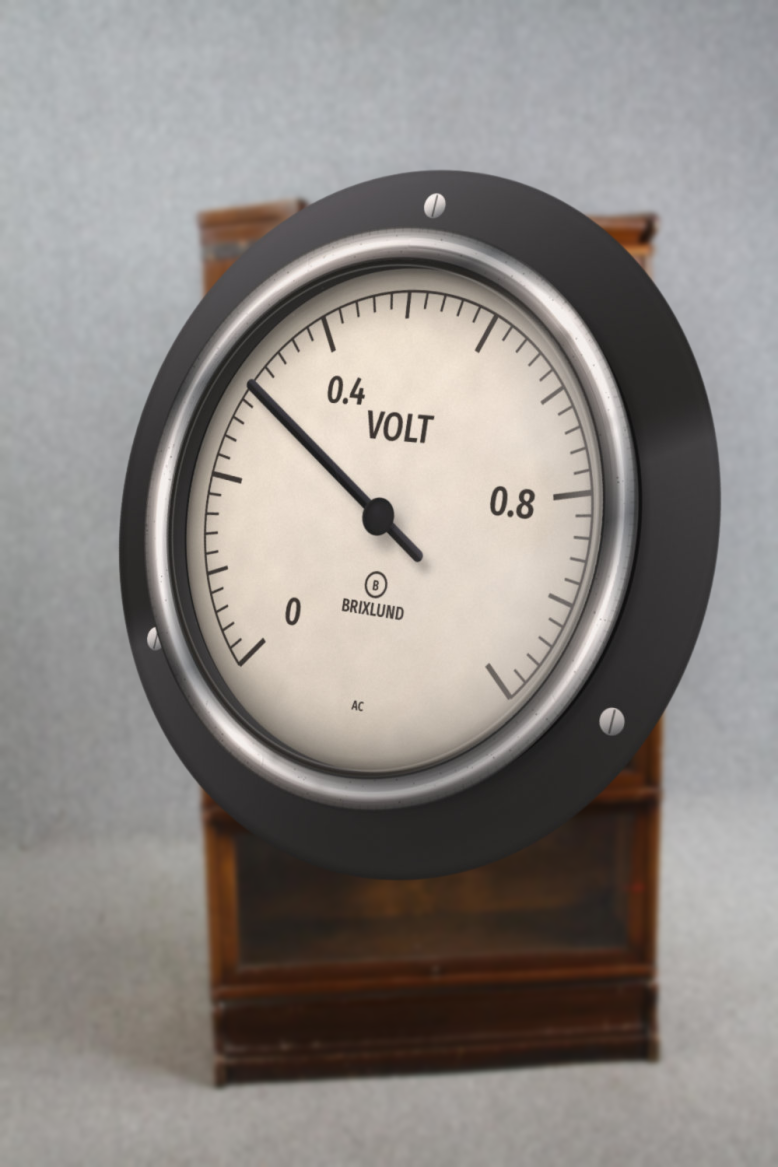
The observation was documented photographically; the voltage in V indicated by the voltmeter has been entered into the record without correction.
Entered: 0.3 V
